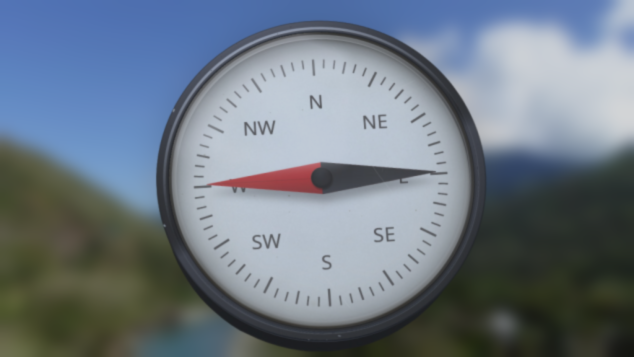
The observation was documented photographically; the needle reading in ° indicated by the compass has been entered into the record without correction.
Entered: 270 °
